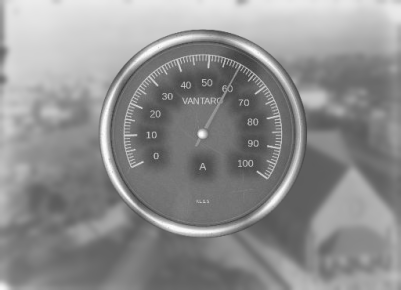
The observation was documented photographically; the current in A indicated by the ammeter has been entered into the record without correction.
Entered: 60 A
